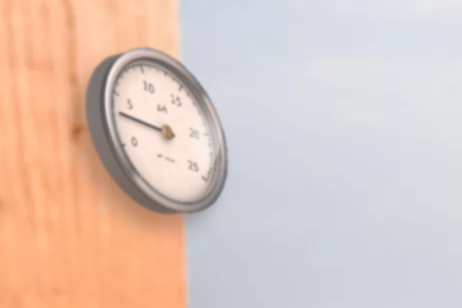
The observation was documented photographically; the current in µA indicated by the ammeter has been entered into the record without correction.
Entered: 3 µA
